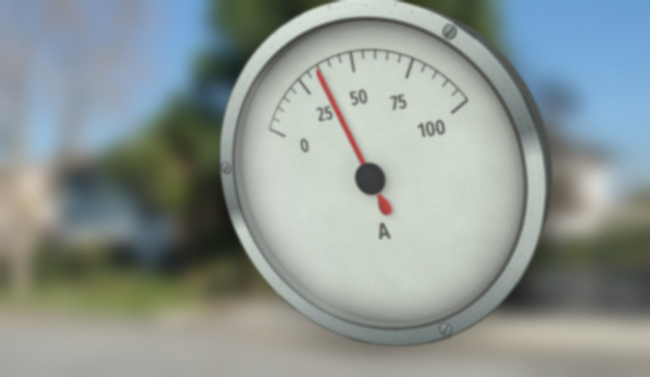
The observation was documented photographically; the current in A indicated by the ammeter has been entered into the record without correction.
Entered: 35 A
